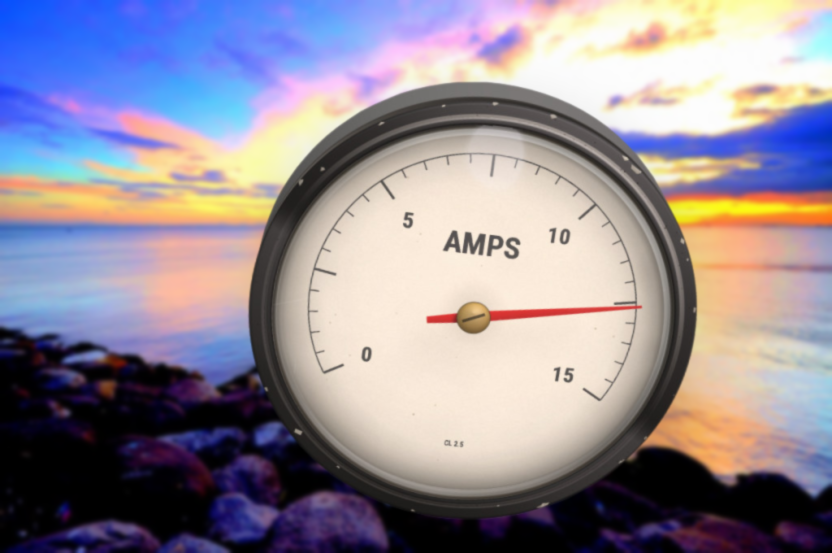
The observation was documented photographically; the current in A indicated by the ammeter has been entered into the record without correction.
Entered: 12.5 A
